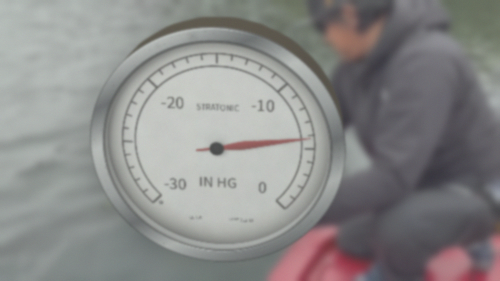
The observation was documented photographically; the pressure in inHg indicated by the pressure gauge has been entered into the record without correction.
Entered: -6 inHg
